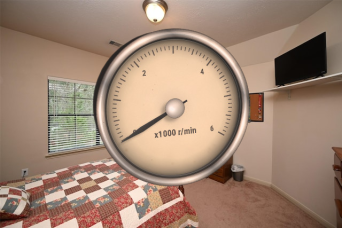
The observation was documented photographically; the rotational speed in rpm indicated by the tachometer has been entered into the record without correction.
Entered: 0 rpm
